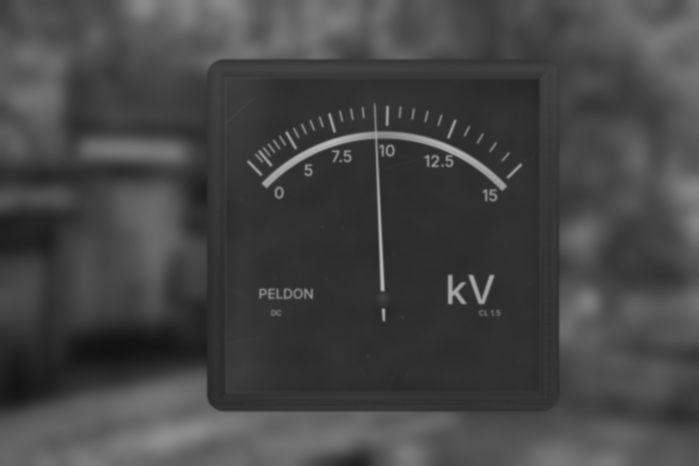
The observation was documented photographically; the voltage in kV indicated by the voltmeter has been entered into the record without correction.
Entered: 9.5 kV
